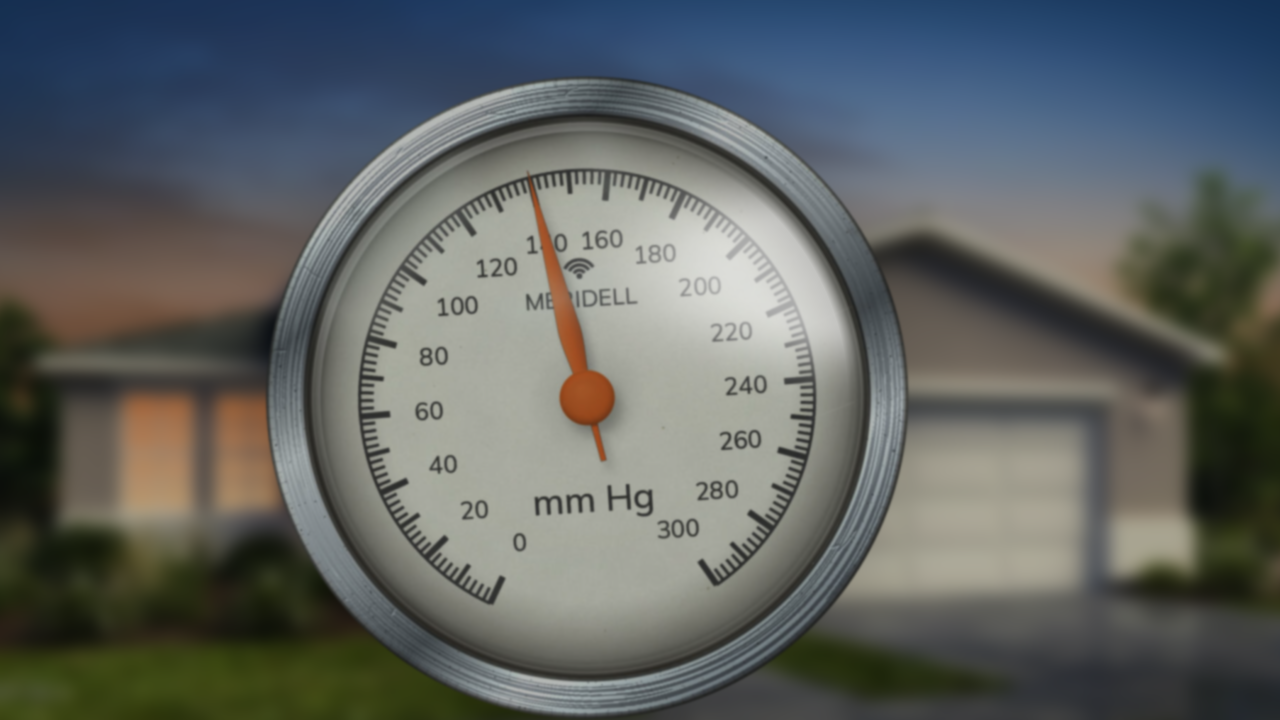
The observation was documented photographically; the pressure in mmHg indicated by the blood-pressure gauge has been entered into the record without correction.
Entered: 140 mmHg
